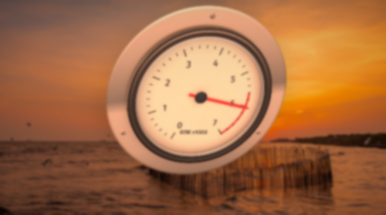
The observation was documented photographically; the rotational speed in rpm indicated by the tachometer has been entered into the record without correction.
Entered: 6000 rpm
